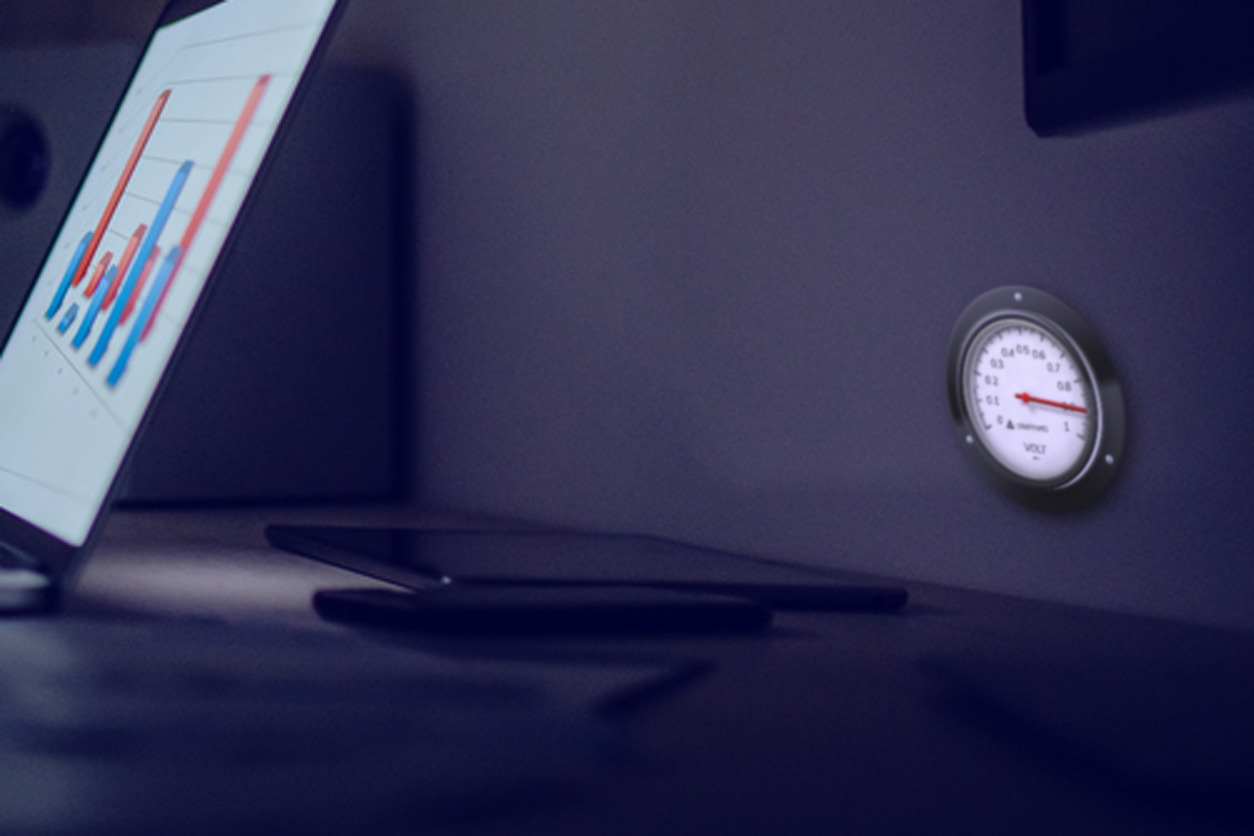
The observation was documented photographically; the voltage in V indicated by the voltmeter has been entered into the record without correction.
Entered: 0.9 V
